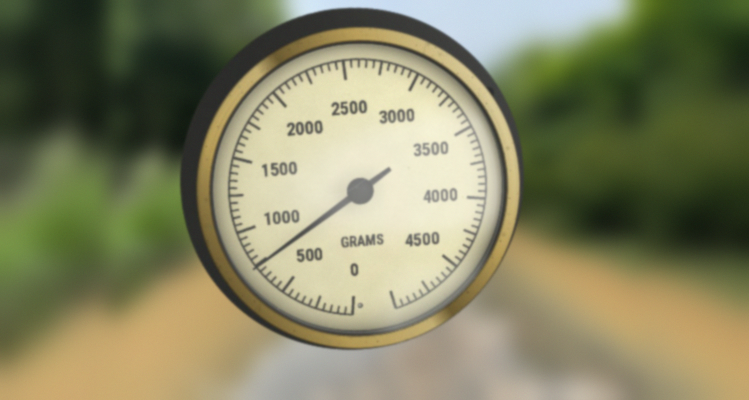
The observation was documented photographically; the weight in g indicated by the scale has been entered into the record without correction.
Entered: 750 g
